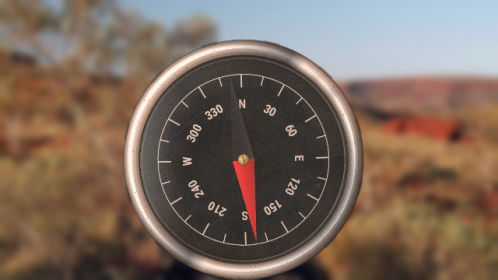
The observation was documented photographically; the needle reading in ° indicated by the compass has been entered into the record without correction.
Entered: 172.5 °
